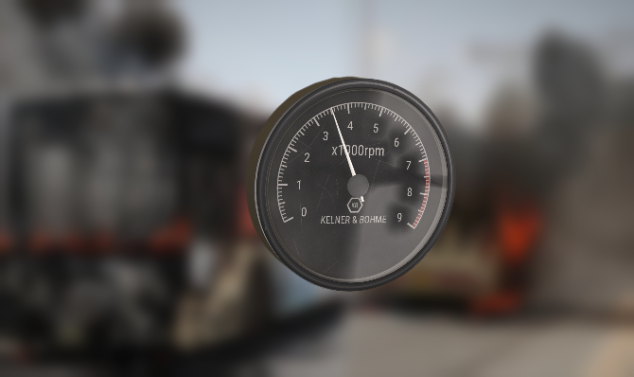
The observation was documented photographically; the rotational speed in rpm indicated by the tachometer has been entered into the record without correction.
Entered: 3500 rpm
